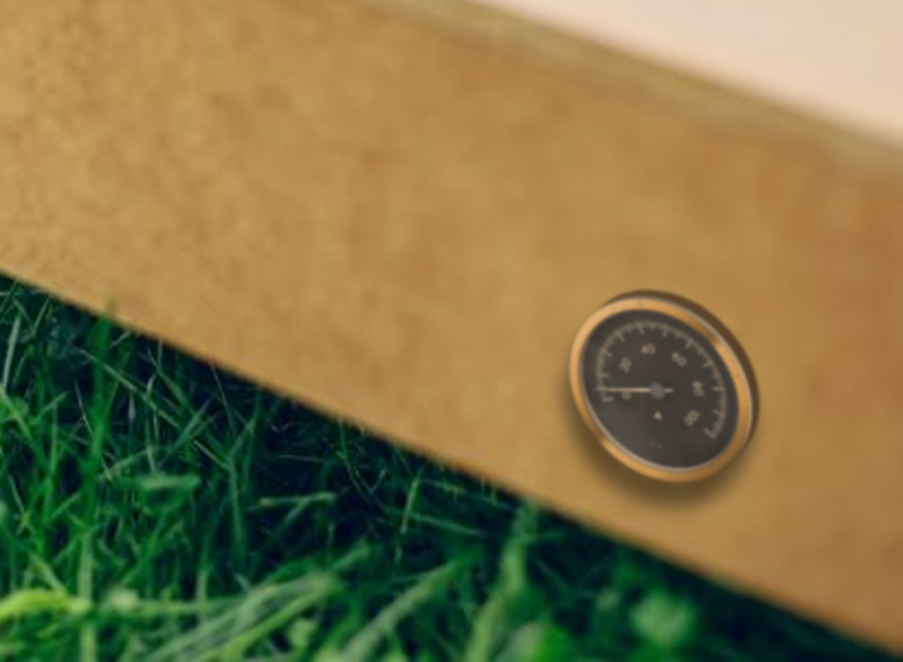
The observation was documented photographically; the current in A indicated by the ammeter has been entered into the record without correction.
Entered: 5 A
